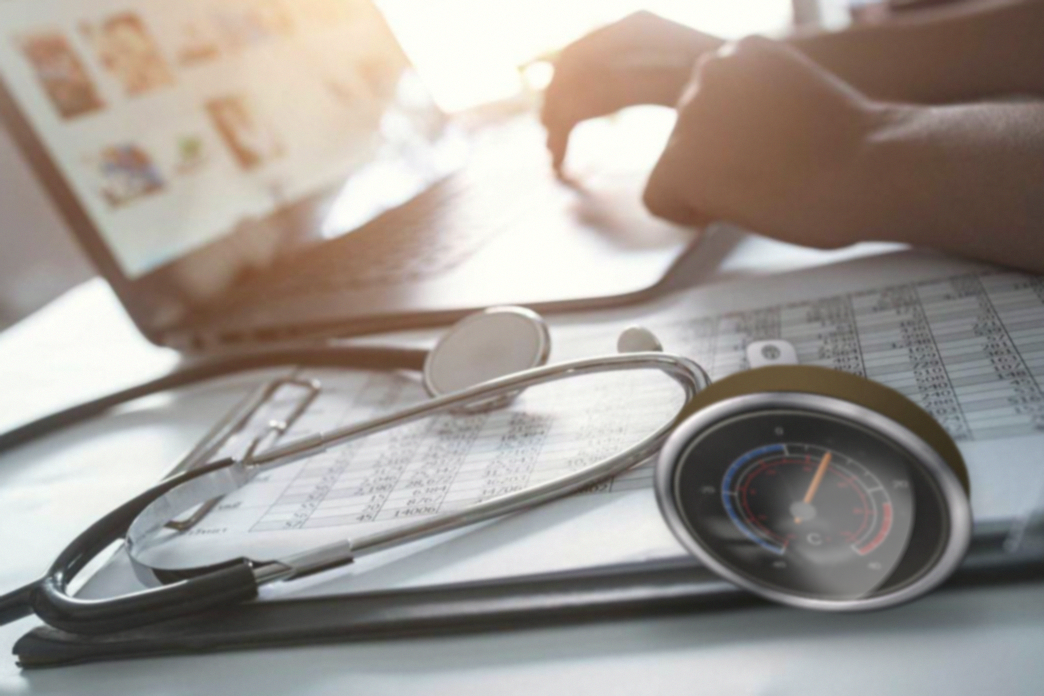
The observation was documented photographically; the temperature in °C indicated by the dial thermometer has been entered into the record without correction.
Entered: 8 °C
